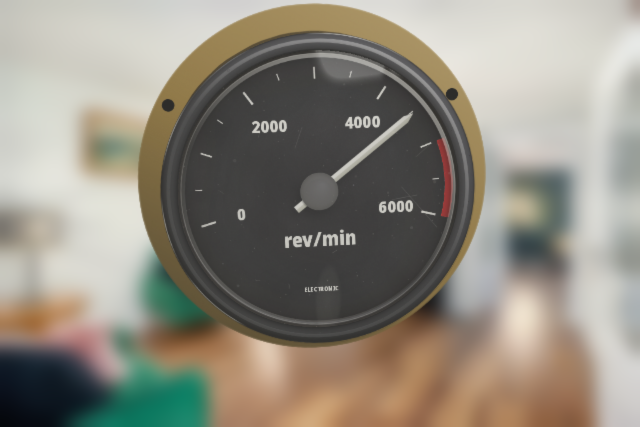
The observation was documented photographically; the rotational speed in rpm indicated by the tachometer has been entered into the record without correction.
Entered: 4500 rpm
